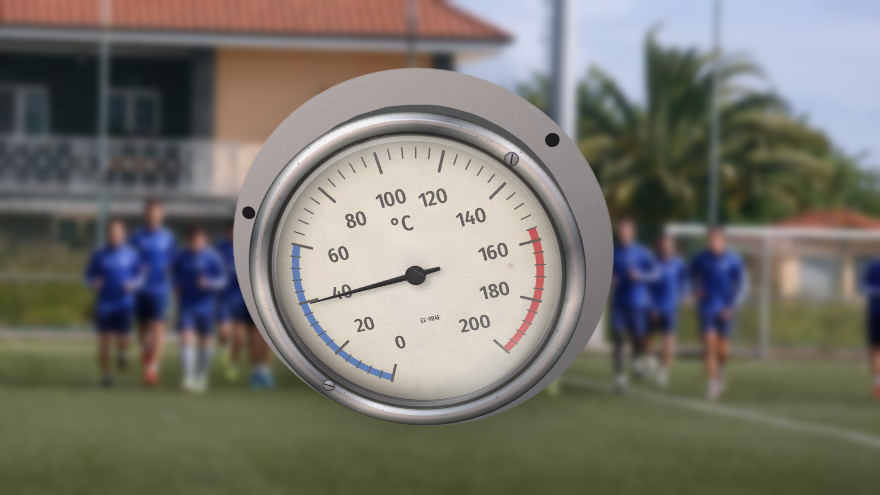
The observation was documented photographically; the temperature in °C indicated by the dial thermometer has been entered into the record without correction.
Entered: 40 °C
